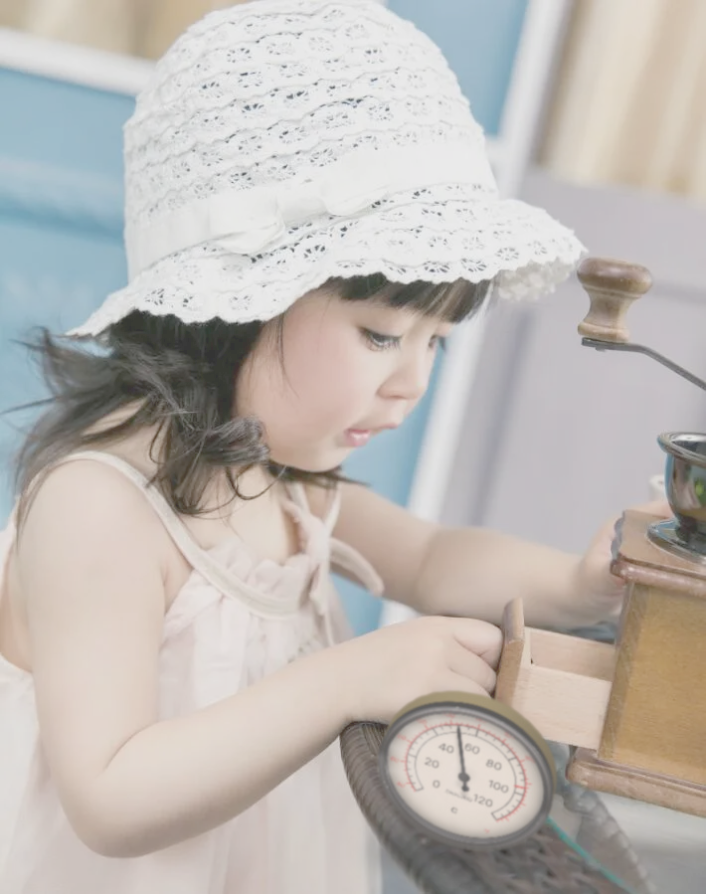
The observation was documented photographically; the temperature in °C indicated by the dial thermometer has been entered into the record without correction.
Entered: 52 °C
